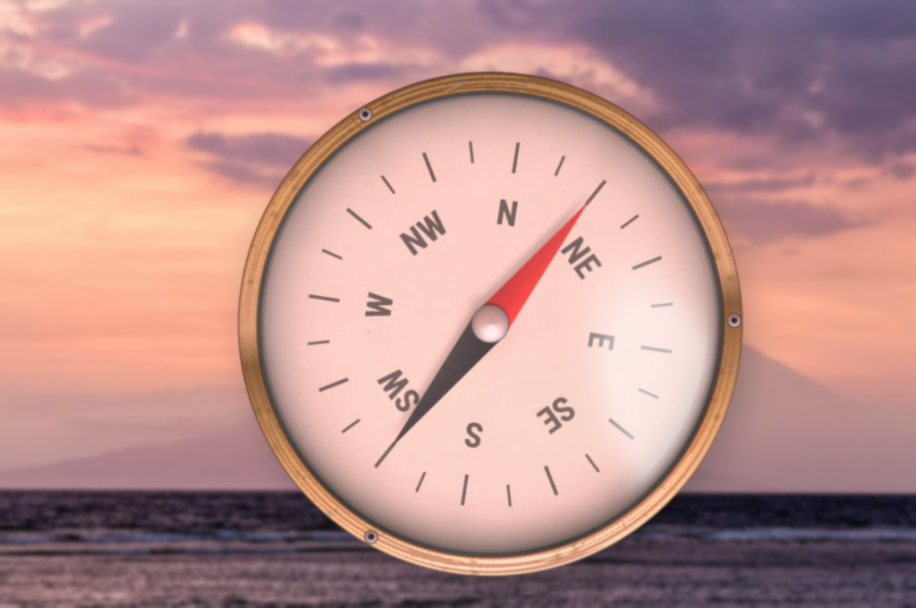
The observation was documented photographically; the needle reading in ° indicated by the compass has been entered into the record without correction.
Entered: 30 °
